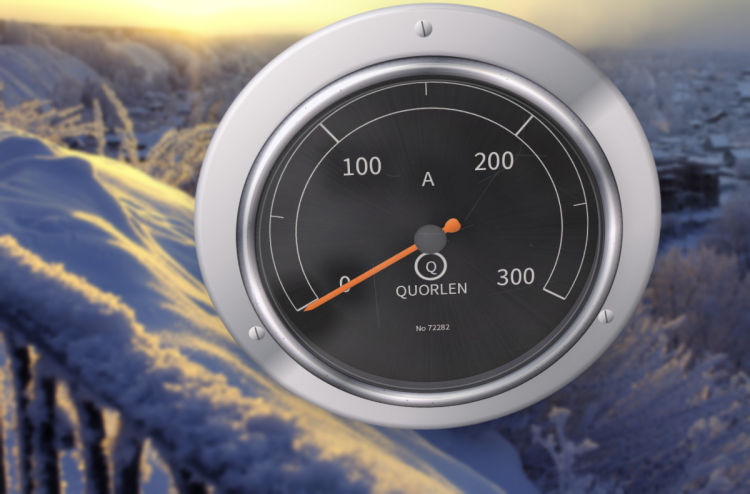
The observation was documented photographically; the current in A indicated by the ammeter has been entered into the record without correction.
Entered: 0 A
